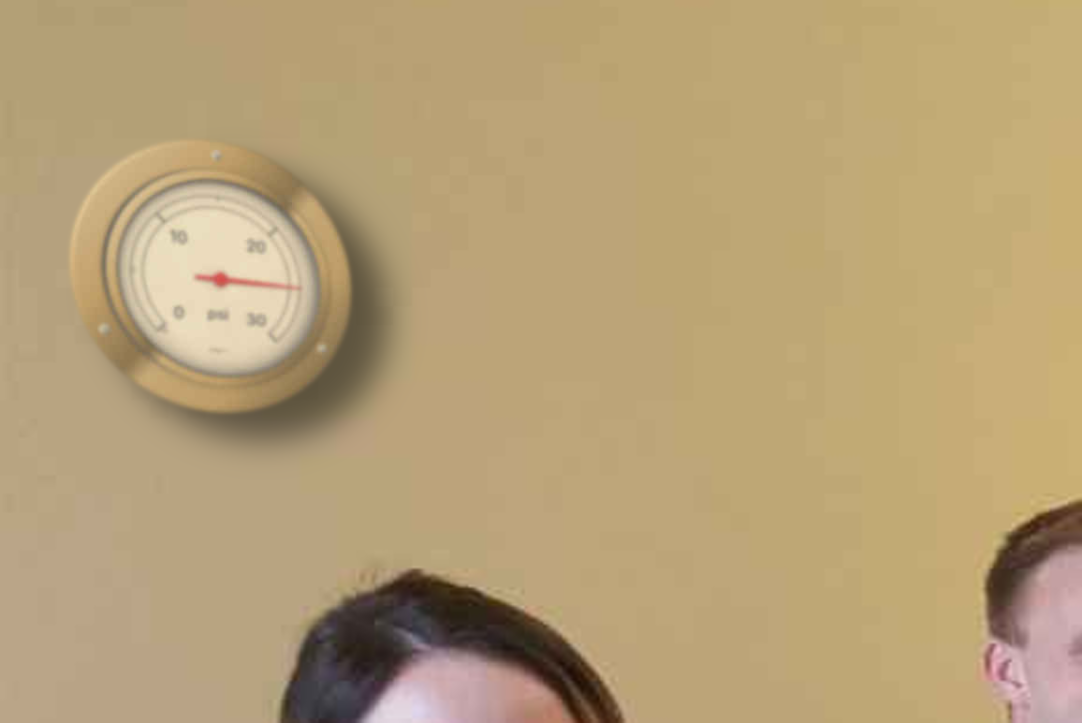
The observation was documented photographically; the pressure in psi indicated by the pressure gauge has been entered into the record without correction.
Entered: 25 psi
